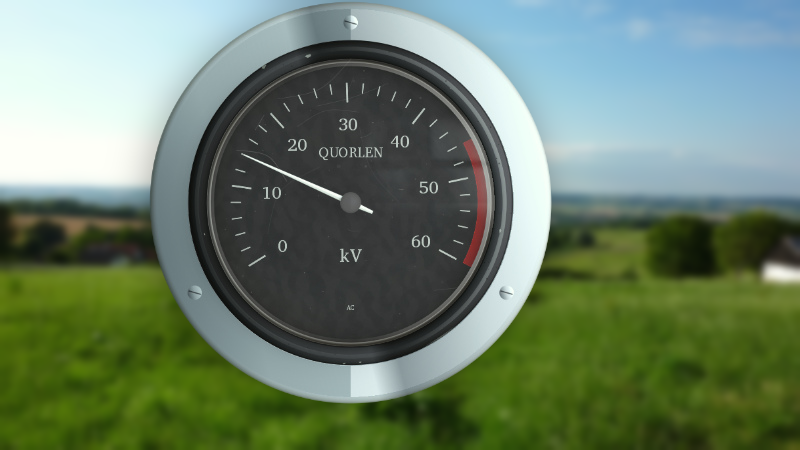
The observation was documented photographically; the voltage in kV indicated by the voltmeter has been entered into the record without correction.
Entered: 14 kV
